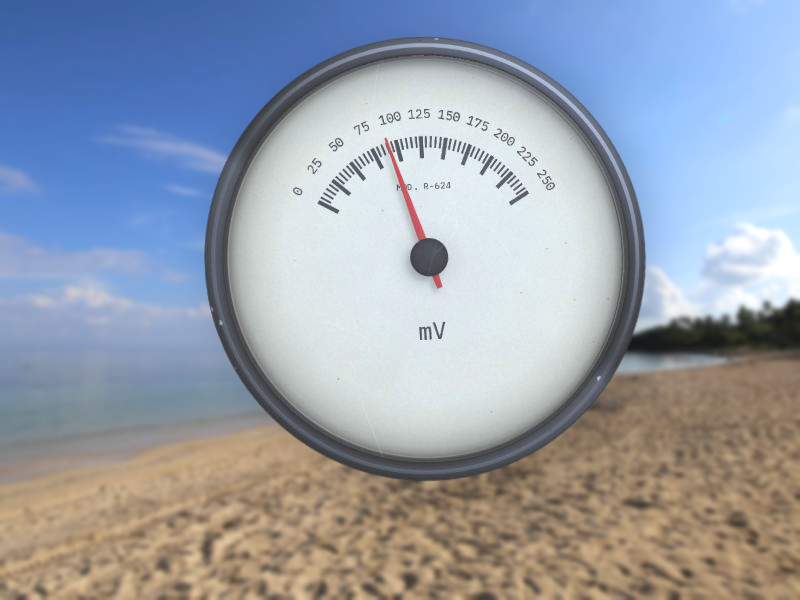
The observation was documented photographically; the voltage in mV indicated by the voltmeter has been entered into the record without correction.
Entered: 90 mV
